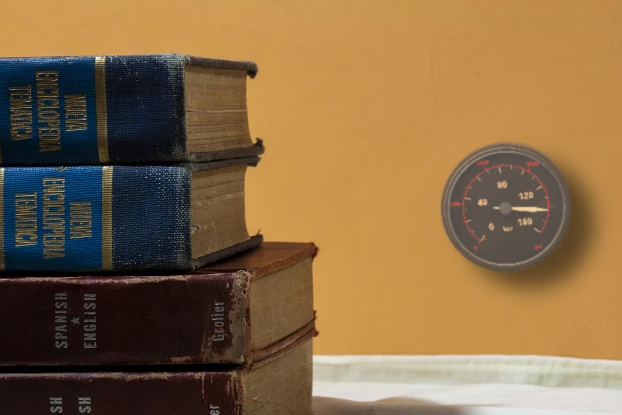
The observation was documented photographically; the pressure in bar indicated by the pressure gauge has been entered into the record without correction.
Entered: 140 bar
